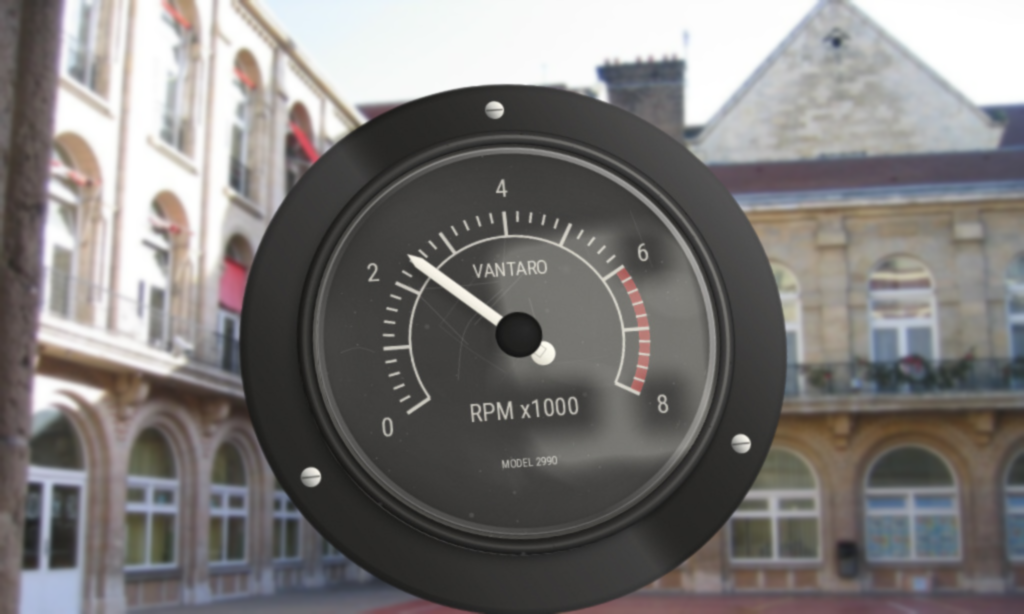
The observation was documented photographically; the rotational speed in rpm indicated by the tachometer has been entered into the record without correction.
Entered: 2400 rpm
